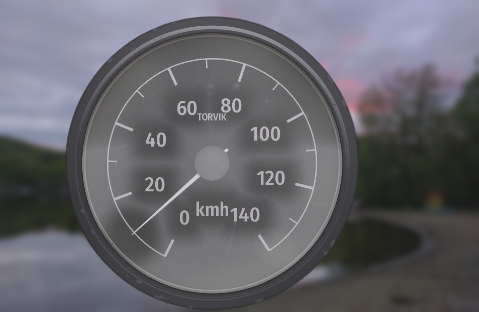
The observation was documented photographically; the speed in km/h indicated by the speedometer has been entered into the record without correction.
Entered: 10 km/h
